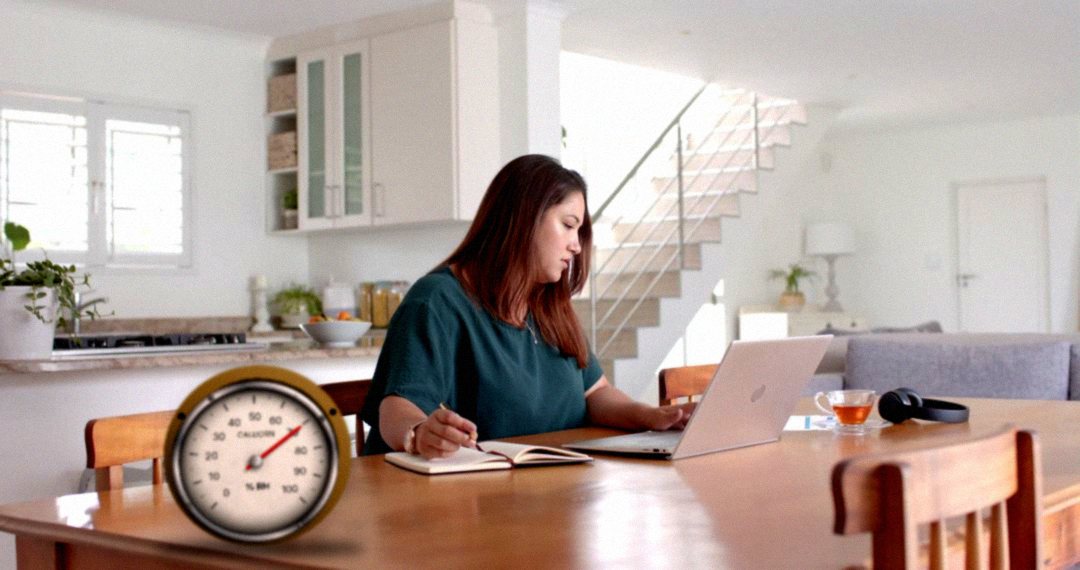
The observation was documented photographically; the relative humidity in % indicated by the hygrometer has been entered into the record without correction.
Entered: 70 %
